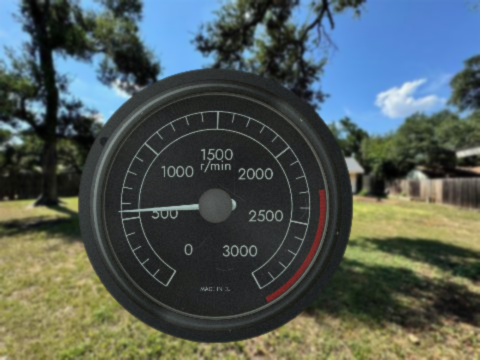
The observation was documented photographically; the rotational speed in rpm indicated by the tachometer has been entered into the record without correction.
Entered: 550 rpm
